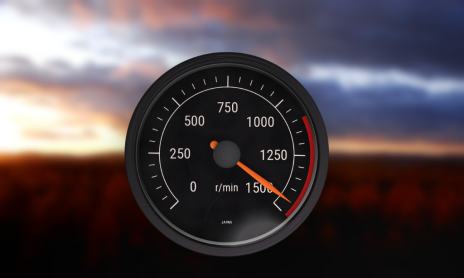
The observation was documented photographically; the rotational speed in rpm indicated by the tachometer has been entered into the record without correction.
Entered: 1450 rpm
